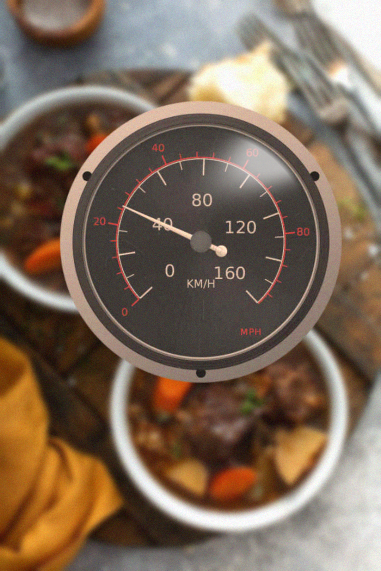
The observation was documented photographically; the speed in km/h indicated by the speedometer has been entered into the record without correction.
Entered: 40 km/h
